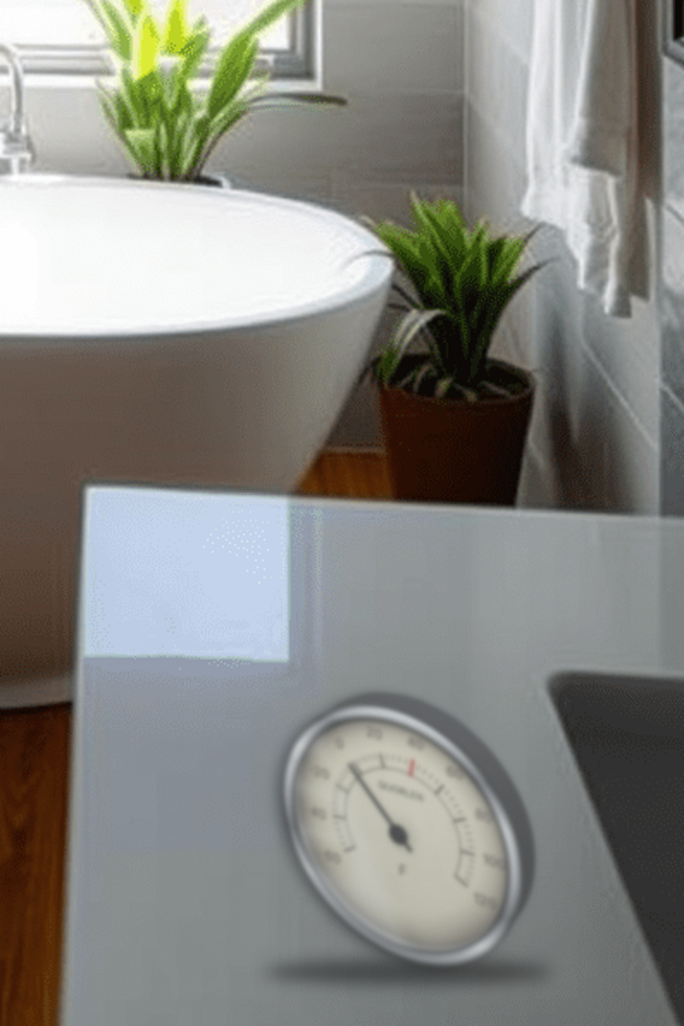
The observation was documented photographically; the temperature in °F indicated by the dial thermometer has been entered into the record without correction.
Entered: 0 °F
